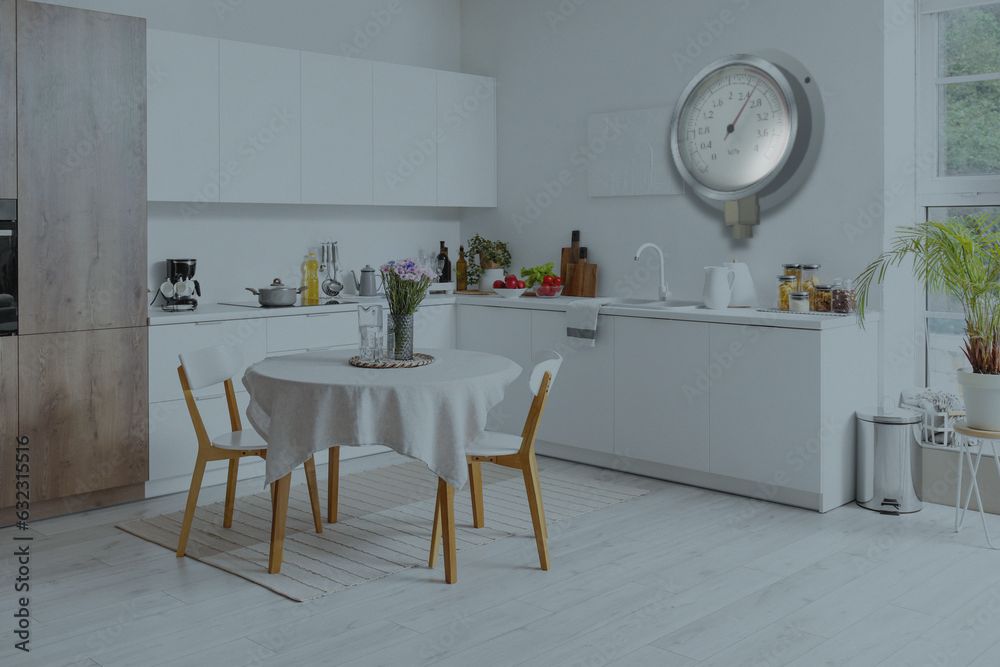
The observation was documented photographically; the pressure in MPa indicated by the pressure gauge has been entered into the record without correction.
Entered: 2.6 MPa
